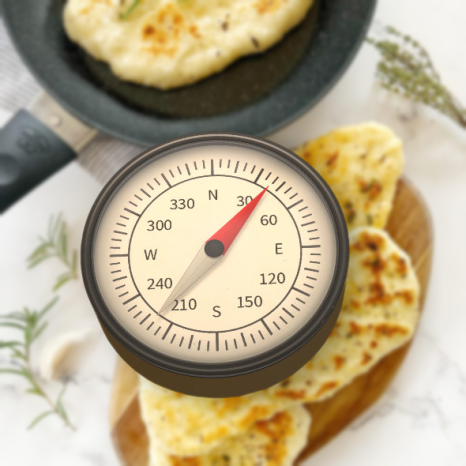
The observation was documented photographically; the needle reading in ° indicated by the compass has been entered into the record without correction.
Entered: 40 °
